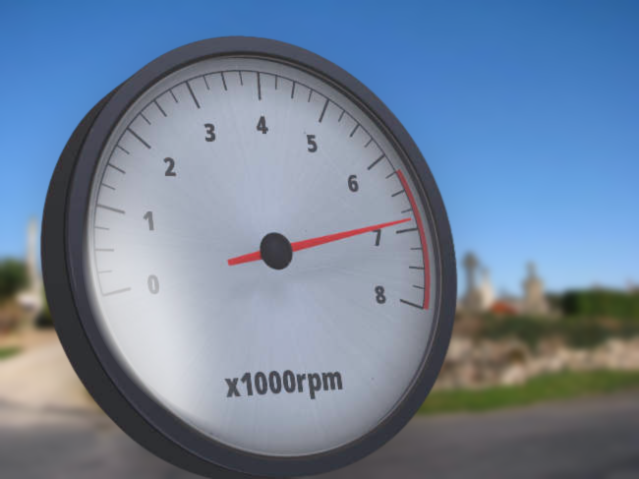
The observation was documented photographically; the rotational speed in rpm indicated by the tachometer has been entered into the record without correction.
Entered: 6875 rpm
